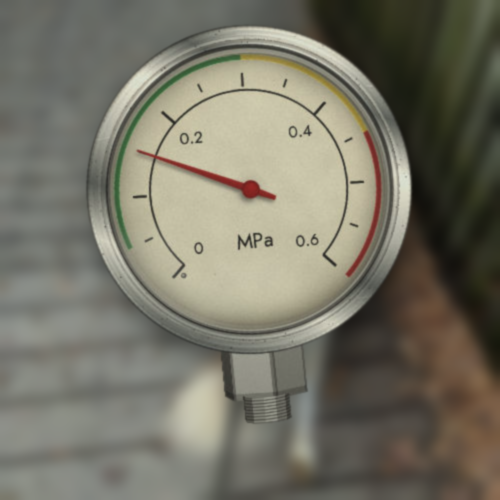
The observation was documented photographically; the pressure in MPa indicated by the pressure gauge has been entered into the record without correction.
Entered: 0.15 MPa
